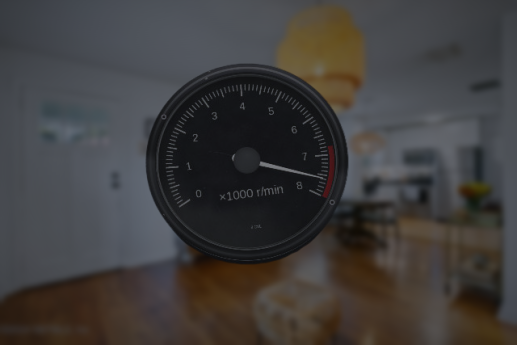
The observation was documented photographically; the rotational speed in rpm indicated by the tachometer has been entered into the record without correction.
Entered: 7600 rpm
